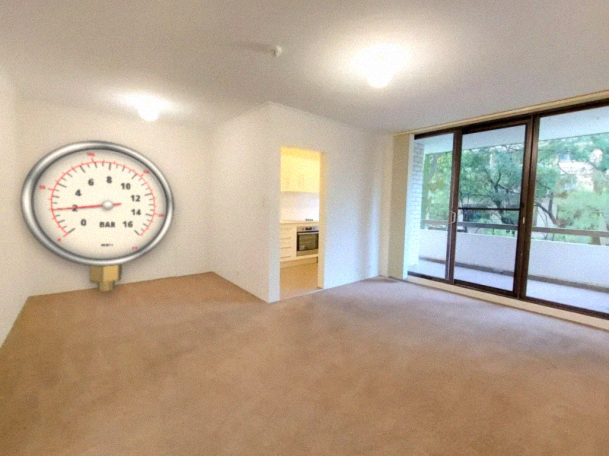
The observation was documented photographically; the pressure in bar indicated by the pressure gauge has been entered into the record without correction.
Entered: 2 bar
